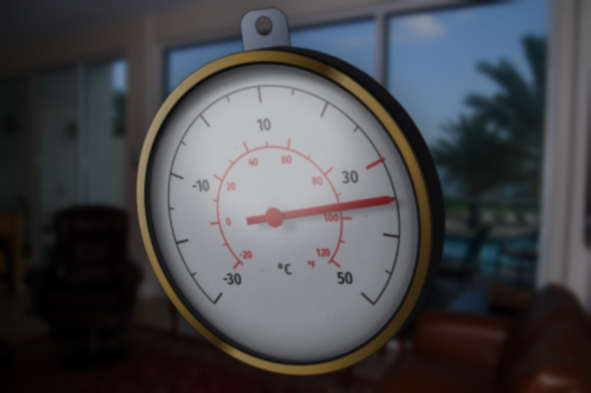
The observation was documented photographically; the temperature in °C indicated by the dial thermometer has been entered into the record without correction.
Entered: 35 °C
